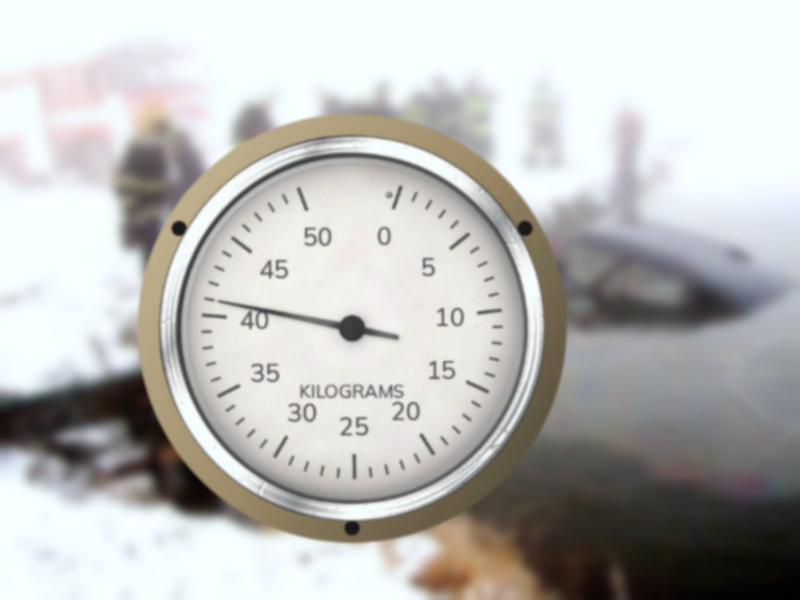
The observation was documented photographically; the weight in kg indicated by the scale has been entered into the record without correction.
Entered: 41 kg
